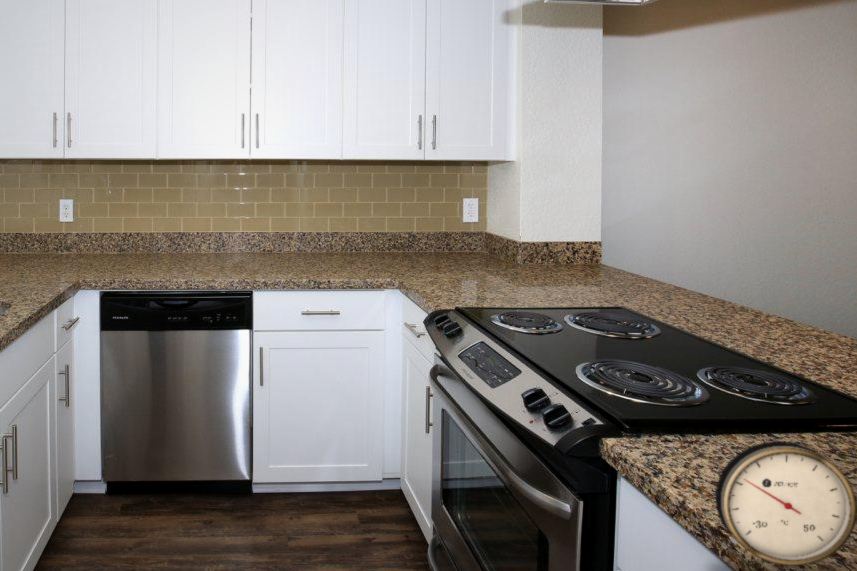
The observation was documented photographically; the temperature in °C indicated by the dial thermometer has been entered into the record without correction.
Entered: -7.5 °C
